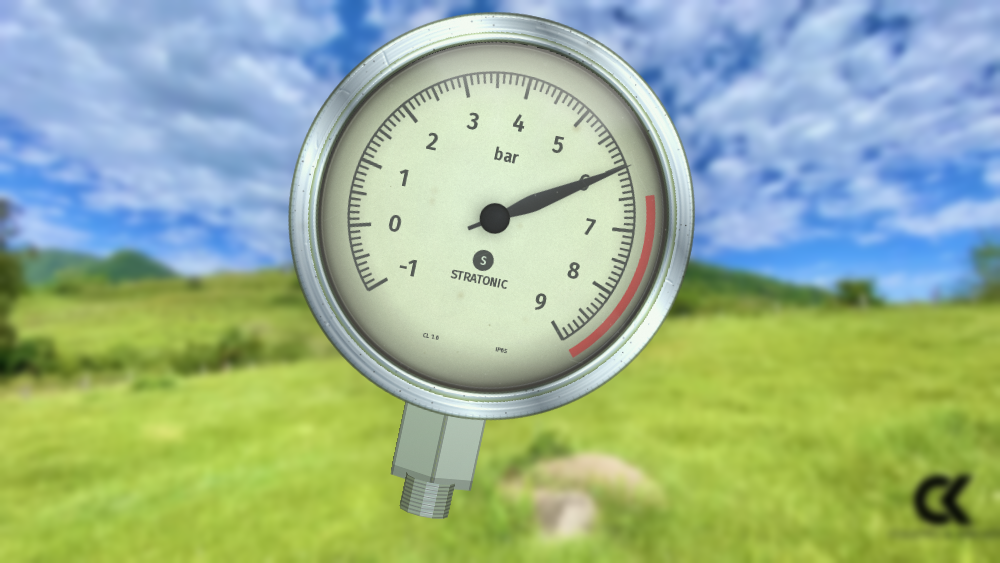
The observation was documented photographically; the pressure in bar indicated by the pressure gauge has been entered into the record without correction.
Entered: 6 bar
